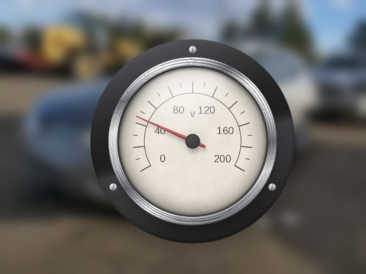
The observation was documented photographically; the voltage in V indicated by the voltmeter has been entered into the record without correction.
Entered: 45 V
